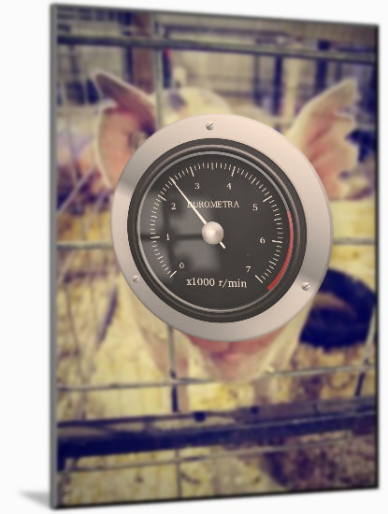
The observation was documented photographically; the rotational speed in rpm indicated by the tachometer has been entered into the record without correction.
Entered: 2500 rpm
